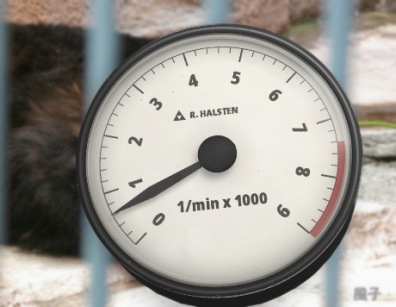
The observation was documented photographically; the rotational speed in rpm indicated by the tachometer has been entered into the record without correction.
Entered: 600 rpm
